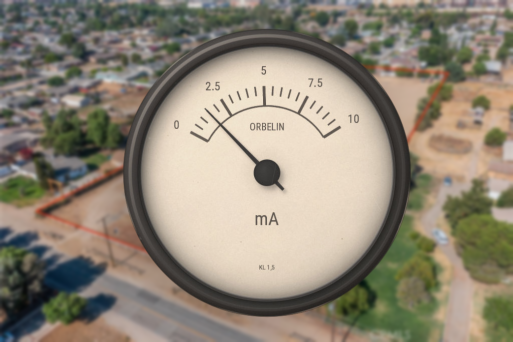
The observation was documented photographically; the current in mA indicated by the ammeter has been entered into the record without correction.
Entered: 1.5 mA
